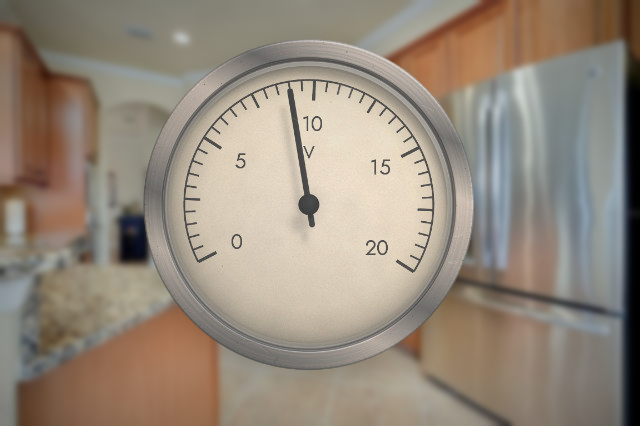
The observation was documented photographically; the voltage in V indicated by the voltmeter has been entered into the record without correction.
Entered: 9 V
